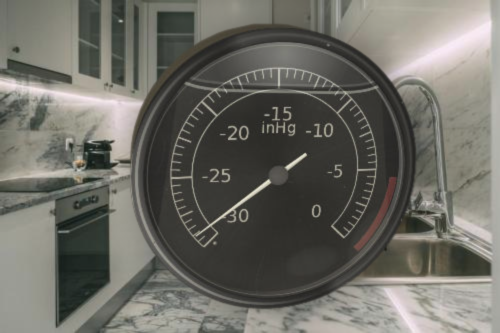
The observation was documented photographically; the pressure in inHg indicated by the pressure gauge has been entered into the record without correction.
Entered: -29 inHg
